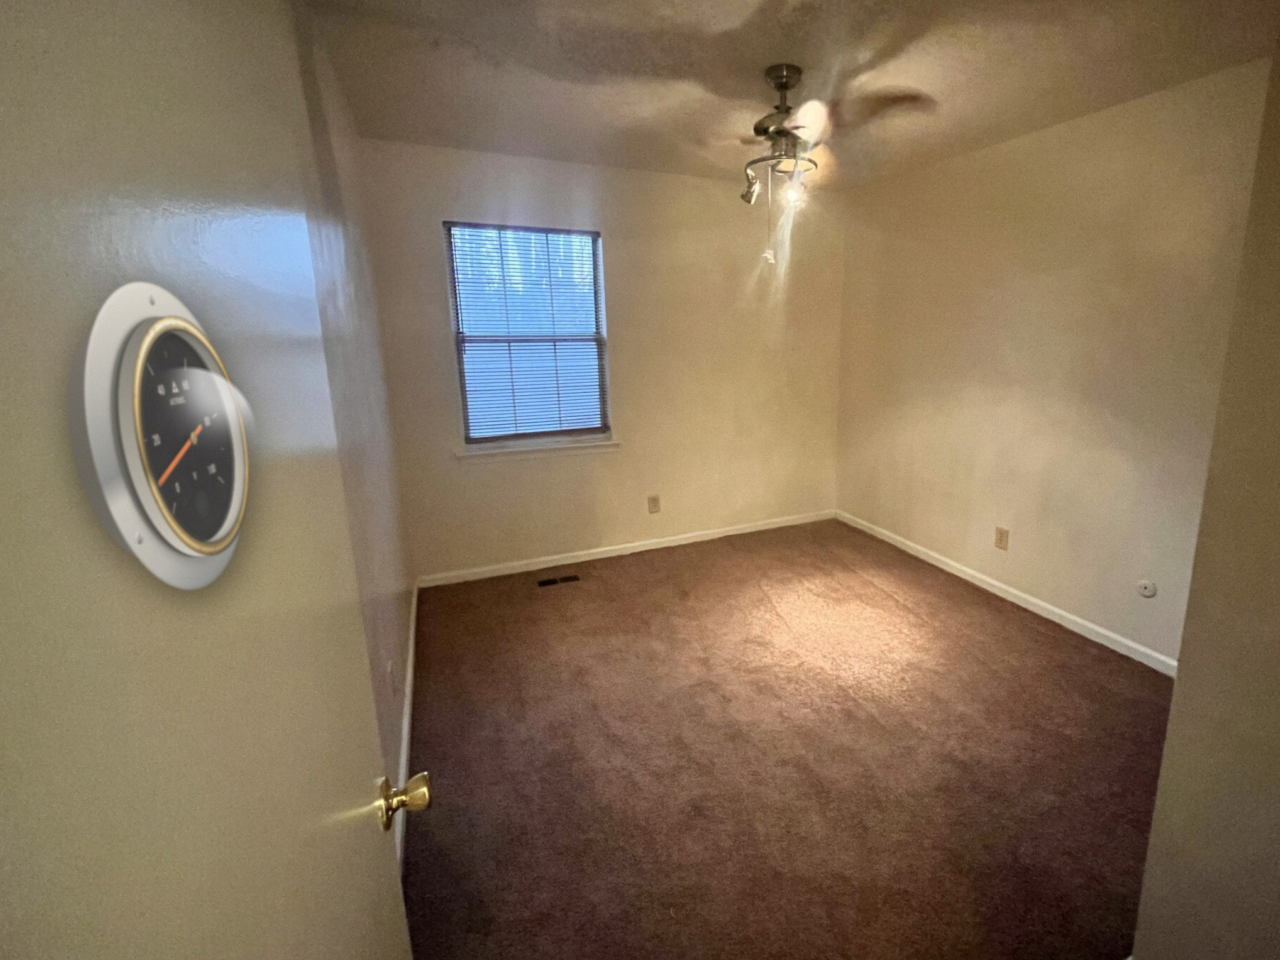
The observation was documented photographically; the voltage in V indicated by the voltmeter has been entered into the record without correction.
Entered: 10 V
